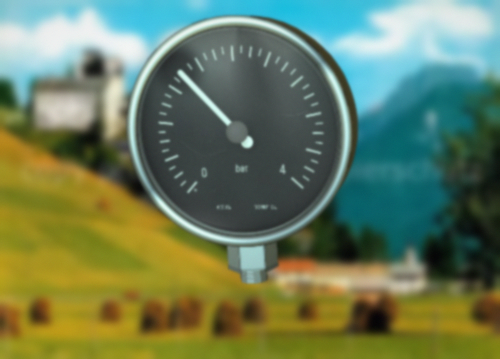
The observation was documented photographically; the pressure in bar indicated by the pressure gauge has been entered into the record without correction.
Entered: 1.4 bar
